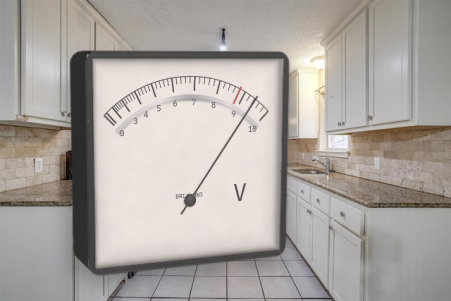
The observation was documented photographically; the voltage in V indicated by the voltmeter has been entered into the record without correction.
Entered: 9.4 V
